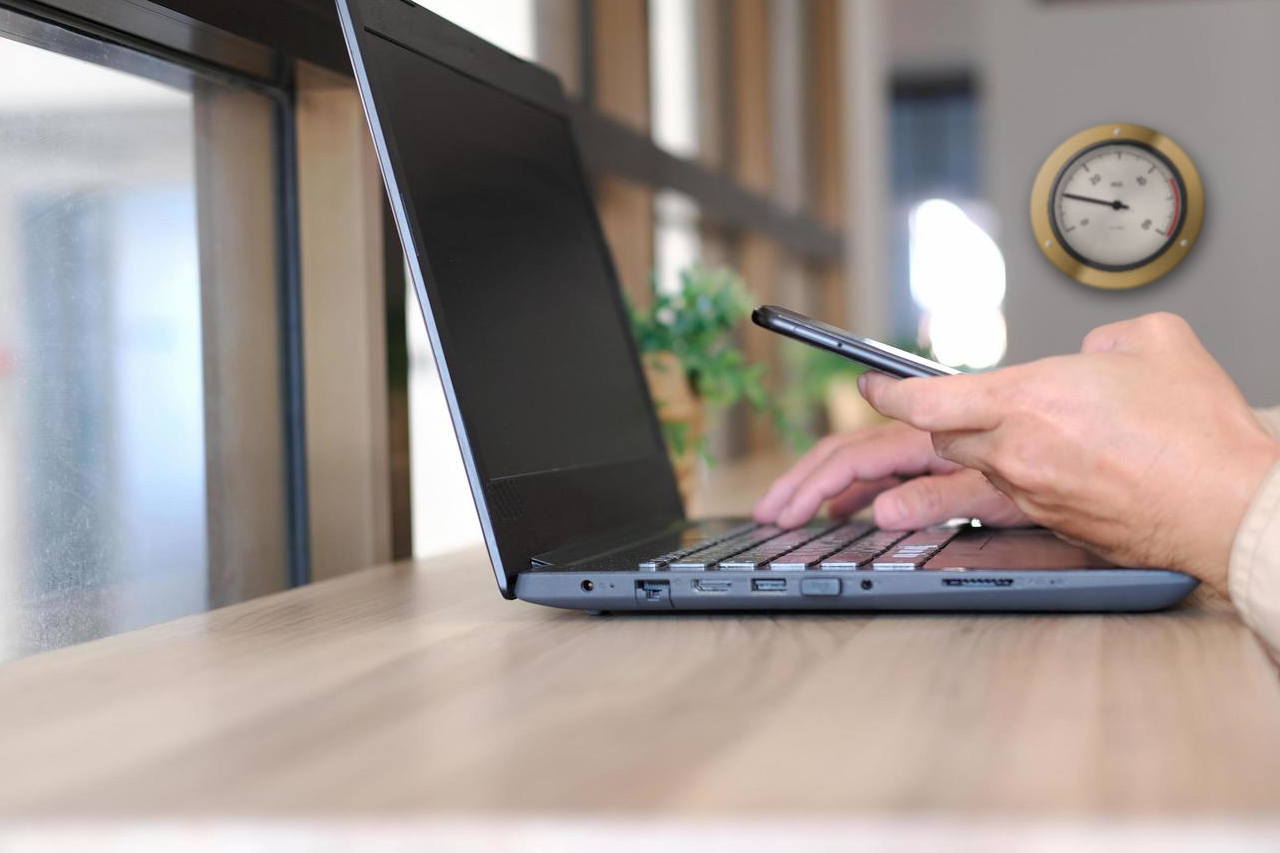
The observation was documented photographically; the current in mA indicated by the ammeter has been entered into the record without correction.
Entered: 10 mA
